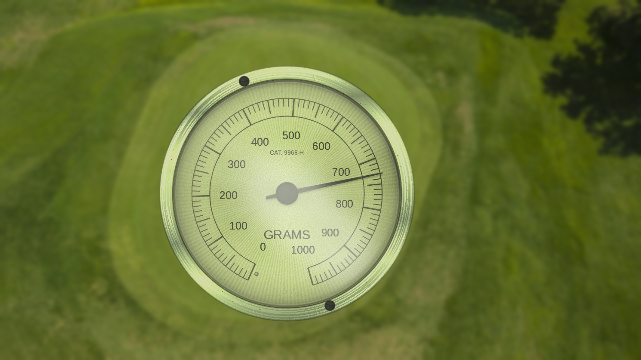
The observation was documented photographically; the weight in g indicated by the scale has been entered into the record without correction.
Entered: 730 g
